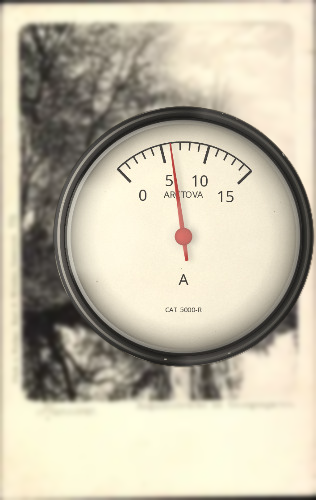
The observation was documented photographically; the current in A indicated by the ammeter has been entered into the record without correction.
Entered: 6 A
